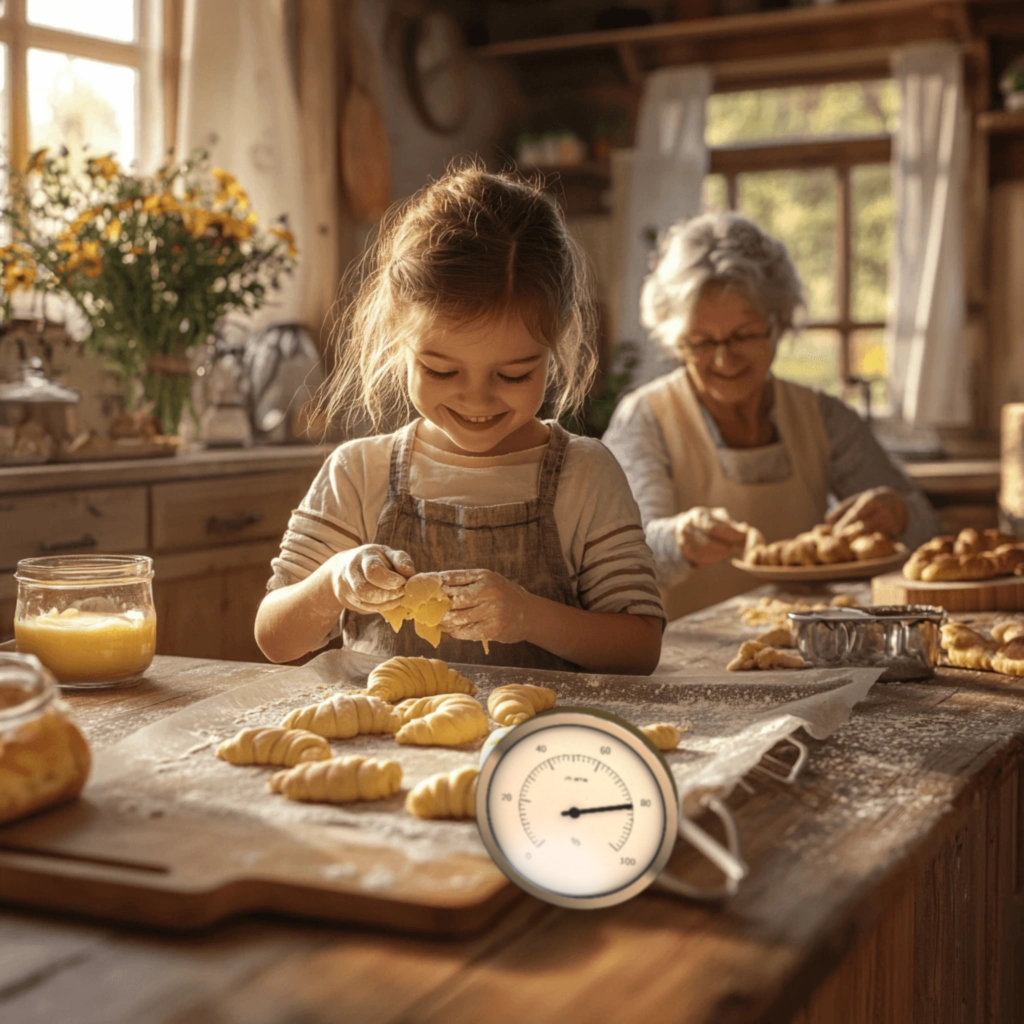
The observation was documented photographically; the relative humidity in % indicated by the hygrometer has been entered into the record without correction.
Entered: 80 %
